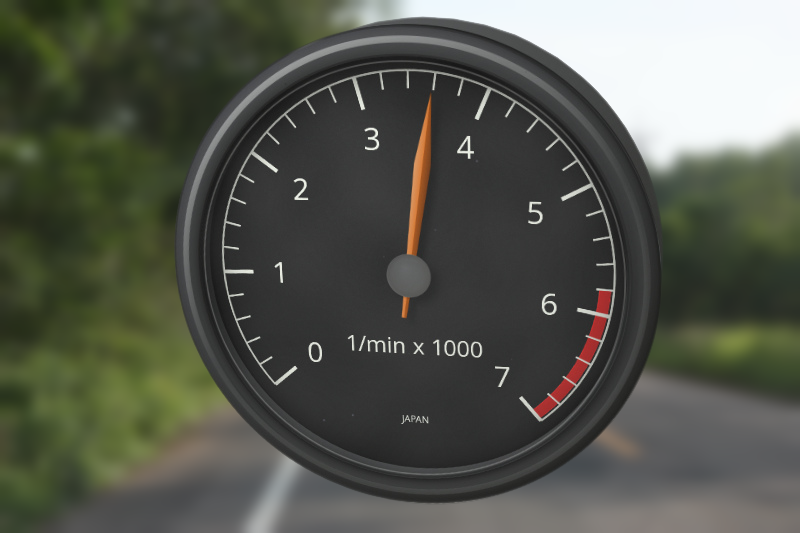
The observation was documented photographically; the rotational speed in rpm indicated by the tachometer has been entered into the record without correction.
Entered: 3600 rpm
